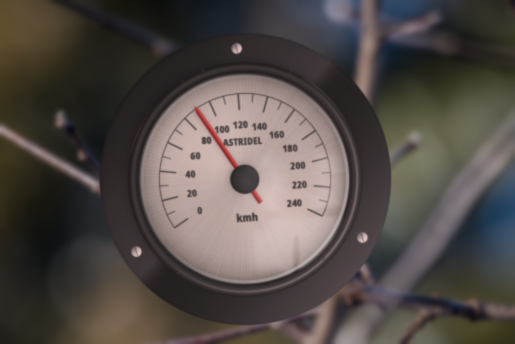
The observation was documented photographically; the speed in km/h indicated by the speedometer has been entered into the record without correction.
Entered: 90 km/h
